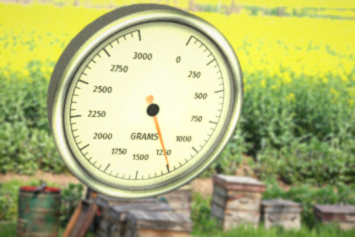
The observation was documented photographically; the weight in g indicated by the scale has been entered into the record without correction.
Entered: 1250 g
